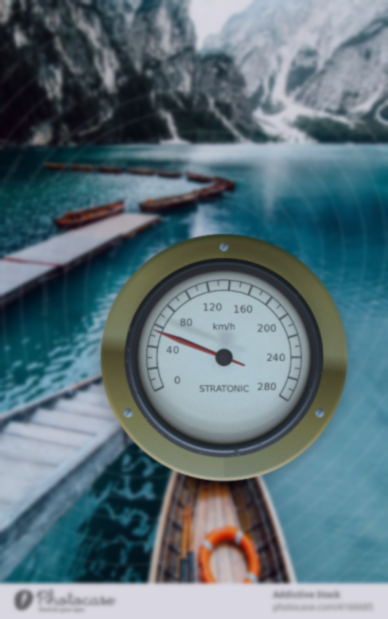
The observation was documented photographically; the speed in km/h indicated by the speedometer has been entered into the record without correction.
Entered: 55 km/h
